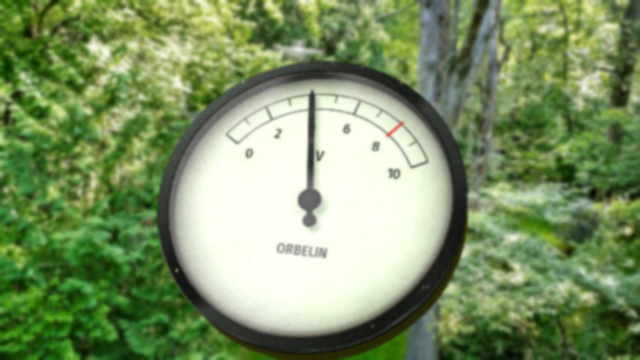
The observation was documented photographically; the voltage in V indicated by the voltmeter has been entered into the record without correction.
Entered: 4 V
